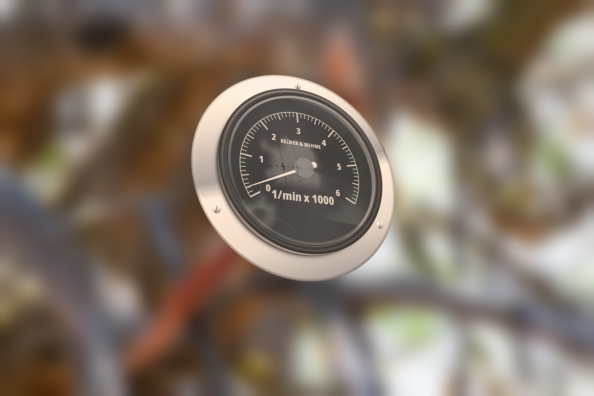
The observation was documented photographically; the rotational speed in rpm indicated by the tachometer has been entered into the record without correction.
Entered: 200 rpm
